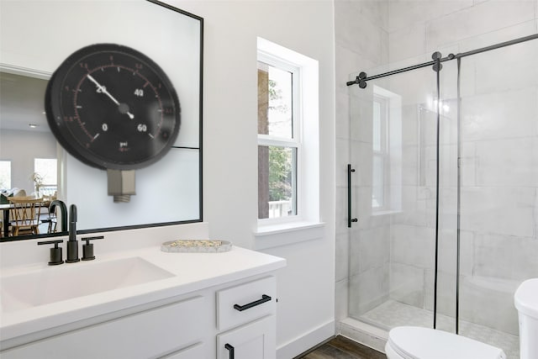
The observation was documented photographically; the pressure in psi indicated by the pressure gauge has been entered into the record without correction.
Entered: 20 psi
